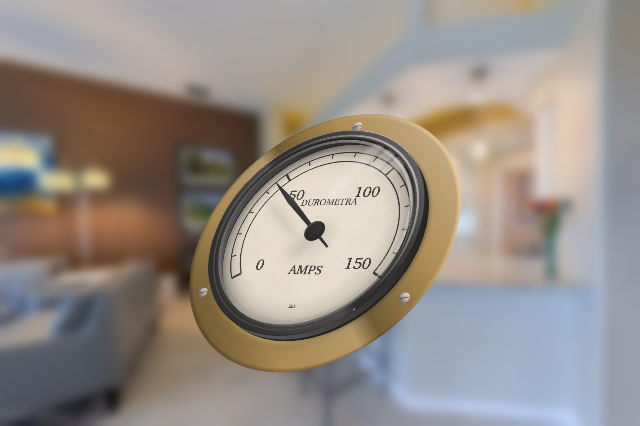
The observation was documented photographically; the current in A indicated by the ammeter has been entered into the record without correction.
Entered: 45 A
